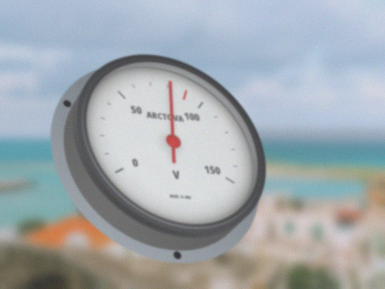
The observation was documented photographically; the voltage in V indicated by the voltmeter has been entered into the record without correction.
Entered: 80 V
